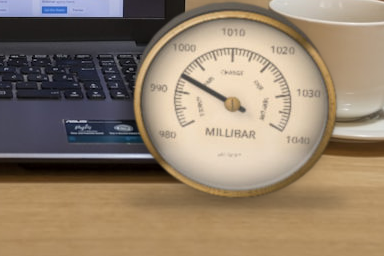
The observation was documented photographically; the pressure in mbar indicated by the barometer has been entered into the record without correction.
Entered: 995 mbar
